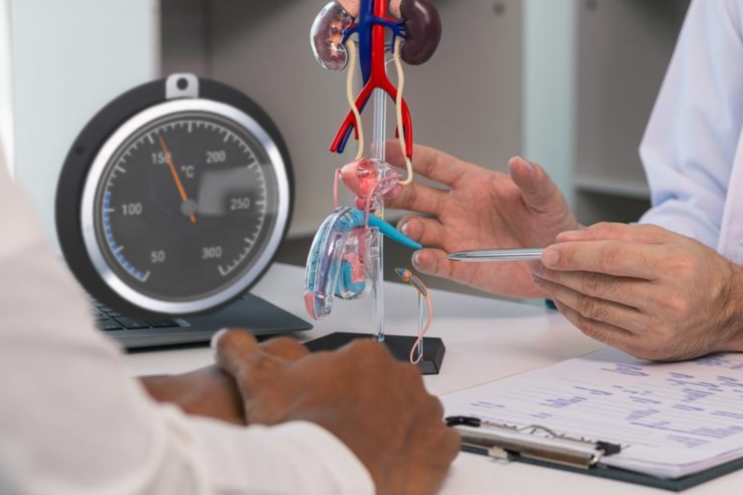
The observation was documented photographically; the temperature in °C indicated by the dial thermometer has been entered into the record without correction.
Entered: 155 °C
